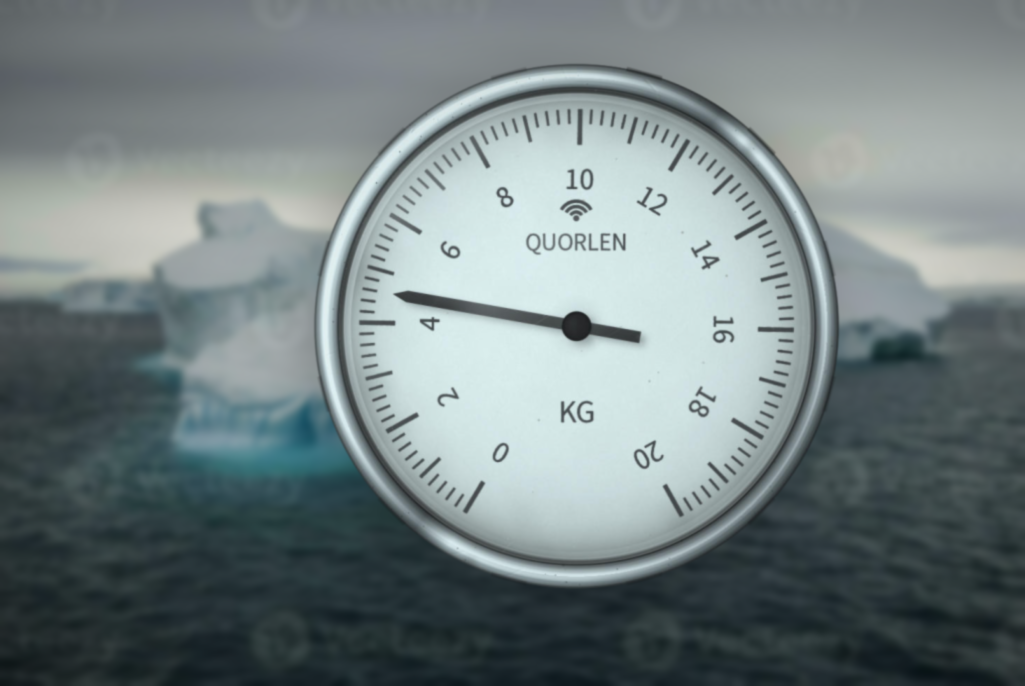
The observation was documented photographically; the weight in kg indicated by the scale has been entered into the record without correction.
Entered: 4.6 kg
